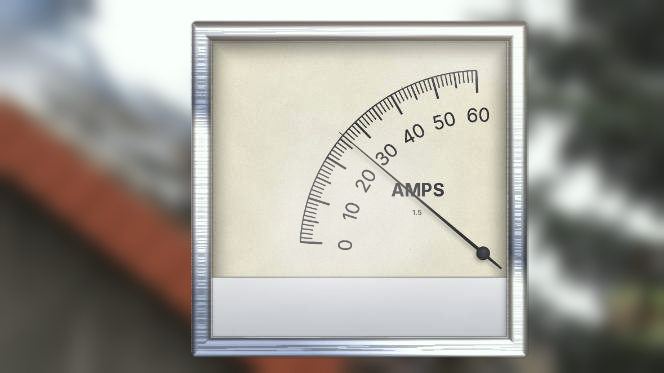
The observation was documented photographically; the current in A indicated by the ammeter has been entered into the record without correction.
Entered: 26 A
